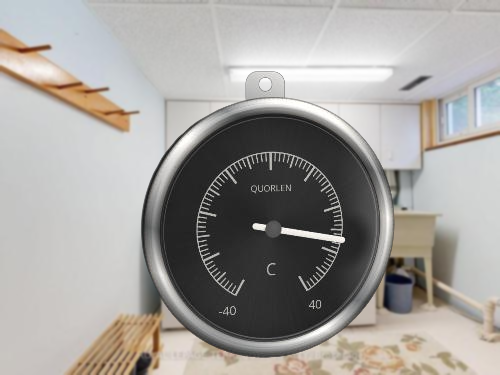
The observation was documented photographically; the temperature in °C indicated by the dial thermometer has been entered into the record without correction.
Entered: 27 °C
